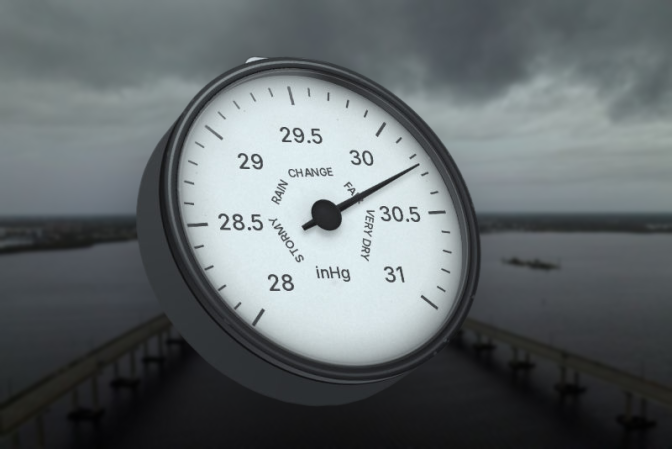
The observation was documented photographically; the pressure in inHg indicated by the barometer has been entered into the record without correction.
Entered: 30.25 inHg
